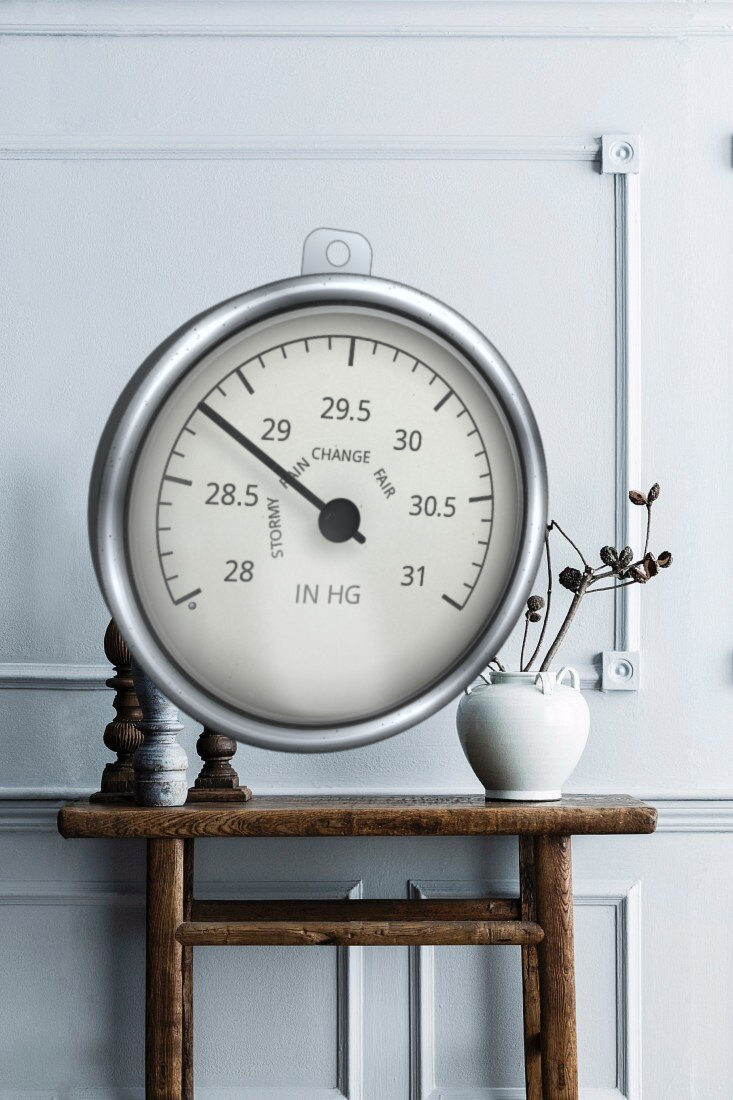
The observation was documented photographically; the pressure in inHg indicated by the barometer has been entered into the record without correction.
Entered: 28.8 inHg
